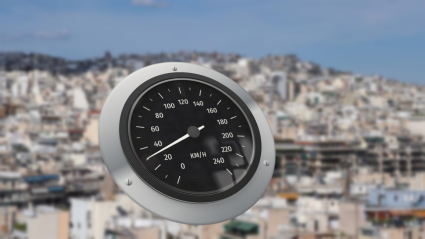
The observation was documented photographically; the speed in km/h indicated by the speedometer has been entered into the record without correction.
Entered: 30 km/h
